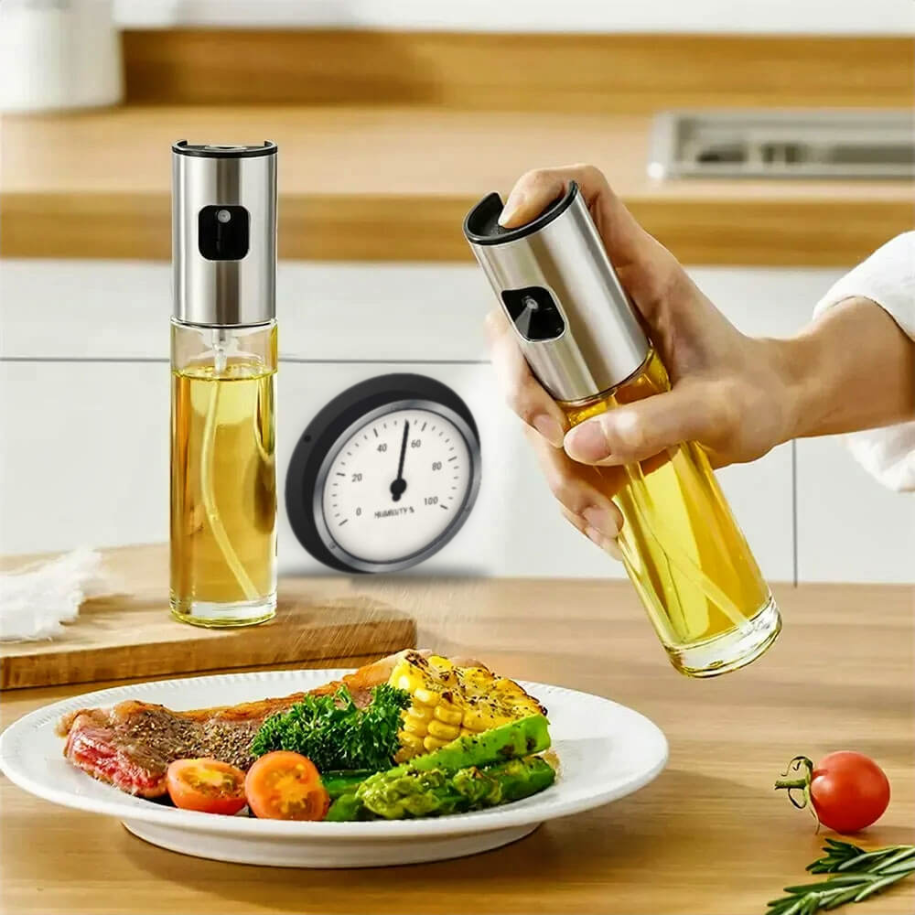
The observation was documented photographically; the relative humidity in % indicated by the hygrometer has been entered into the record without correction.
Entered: 52 %
